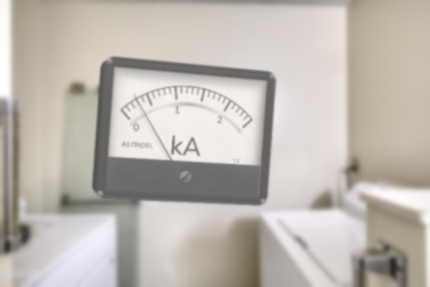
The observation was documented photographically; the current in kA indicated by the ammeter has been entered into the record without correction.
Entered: 0.3 kA
